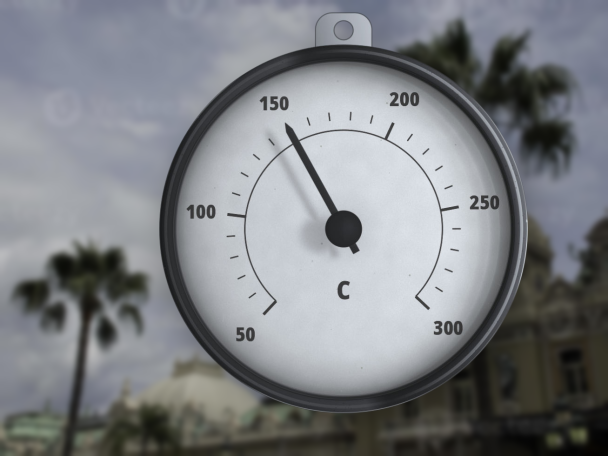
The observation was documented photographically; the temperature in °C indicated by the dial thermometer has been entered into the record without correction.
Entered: 150 °C
